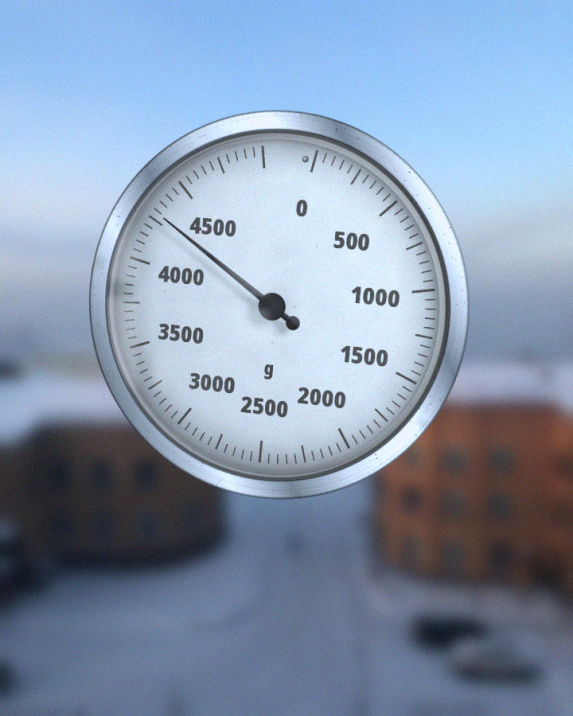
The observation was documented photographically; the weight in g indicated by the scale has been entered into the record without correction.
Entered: 4300 g
